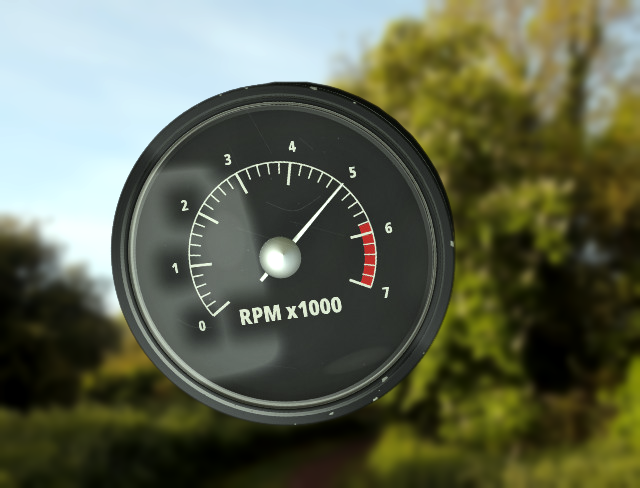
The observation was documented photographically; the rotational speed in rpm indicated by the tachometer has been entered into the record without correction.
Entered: 5000 rpm
